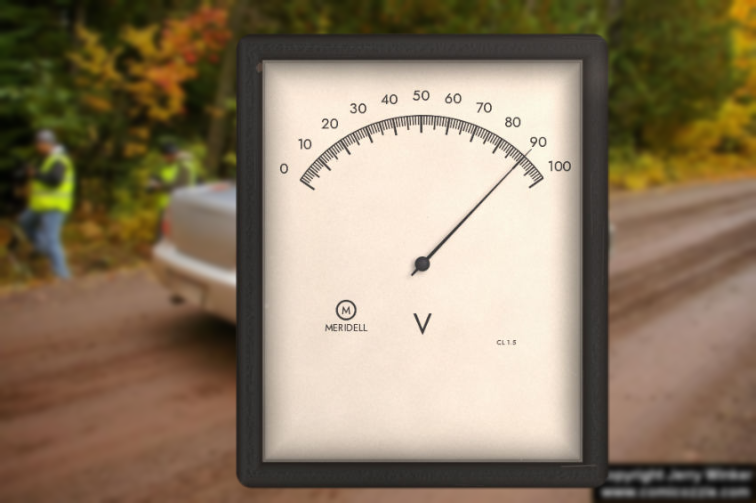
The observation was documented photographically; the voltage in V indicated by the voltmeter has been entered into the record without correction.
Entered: 90 V
